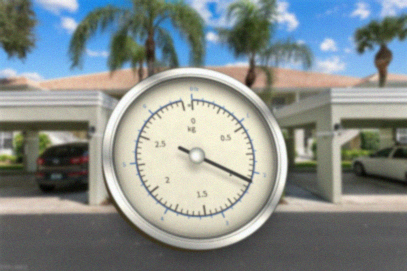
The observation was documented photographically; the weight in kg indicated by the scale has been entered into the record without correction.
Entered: 1 kg
